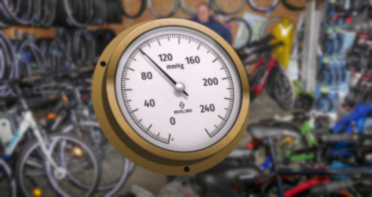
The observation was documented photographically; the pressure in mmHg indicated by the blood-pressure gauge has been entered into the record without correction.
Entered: 100 mmHg
